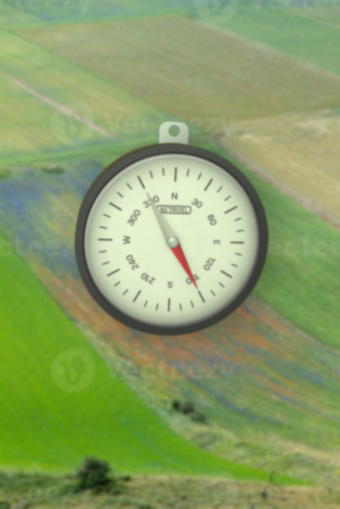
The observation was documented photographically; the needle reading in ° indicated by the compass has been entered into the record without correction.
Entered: 150 °
